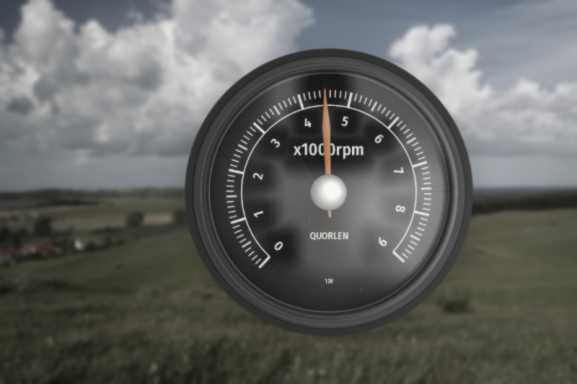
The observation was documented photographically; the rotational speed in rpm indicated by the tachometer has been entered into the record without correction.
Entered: 4500 rpm
